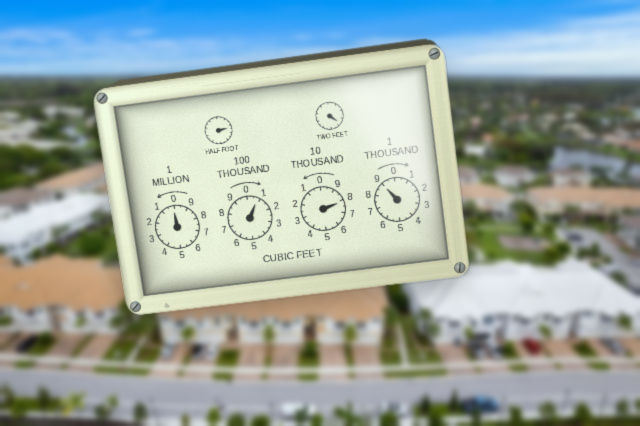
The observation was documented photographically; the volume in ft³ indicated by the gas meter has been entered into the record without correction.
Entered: 7900 ft³
